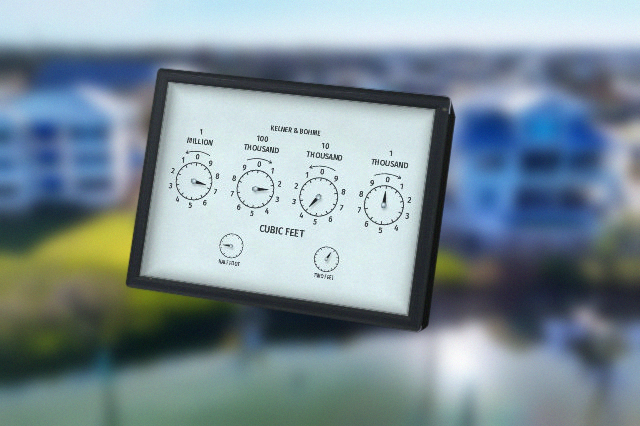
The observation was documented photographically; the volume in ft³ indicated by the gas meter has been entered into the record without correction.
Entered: 724000 ft³
